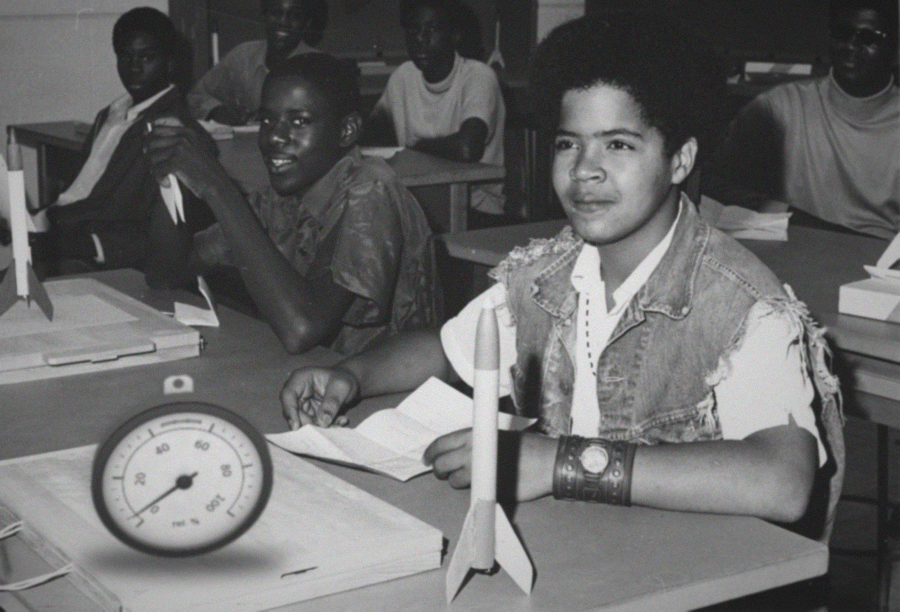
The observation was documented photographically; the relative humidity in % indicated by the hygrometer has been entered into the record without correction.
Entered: 4 %
